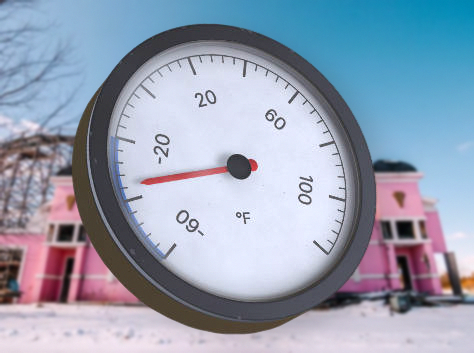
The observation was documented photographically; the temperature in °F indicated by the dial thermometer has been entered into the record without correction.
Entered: -36 °F
